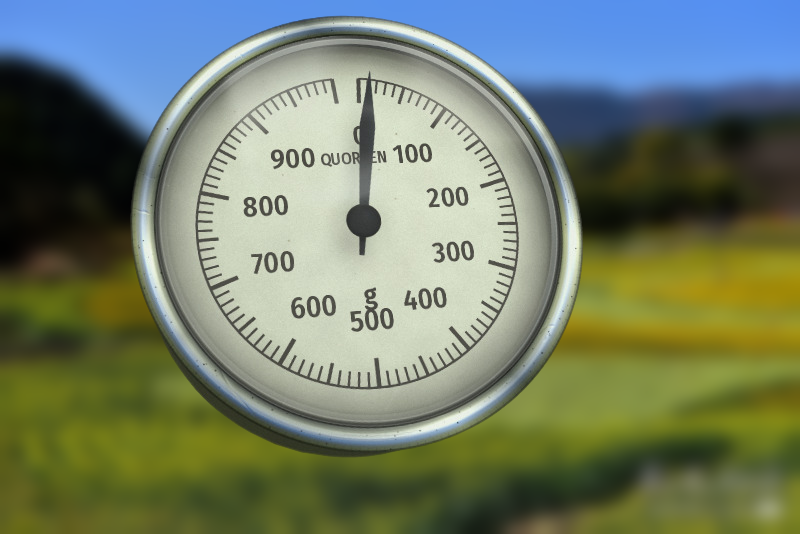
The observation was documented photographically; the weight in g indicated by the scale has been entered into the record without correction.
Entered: 10 g
